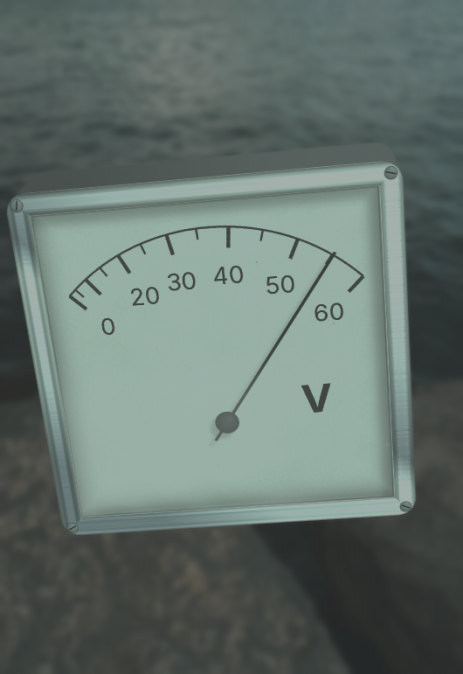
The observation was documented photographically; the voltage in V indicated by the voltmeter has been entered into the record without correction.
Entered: 55 V
